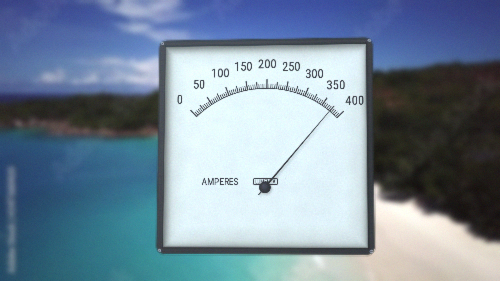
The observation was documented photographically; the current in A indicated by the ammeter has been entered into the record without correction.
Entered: 375 A
